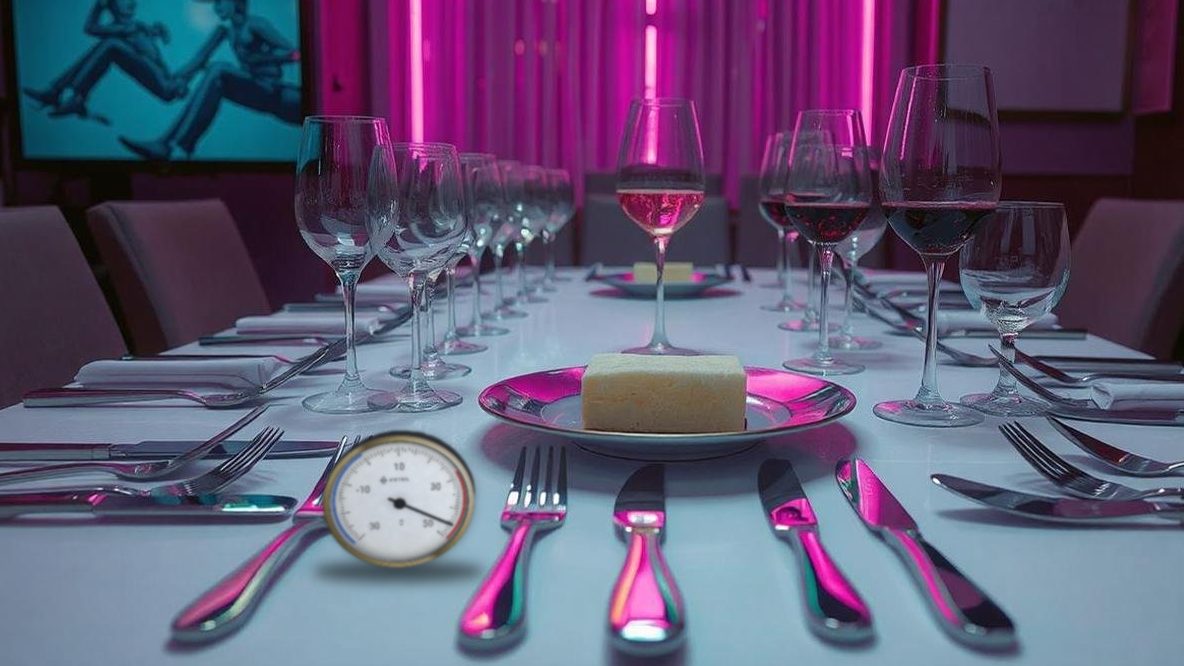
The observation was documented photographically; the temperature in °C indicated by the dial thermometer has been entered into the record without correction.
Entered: 45 °C
